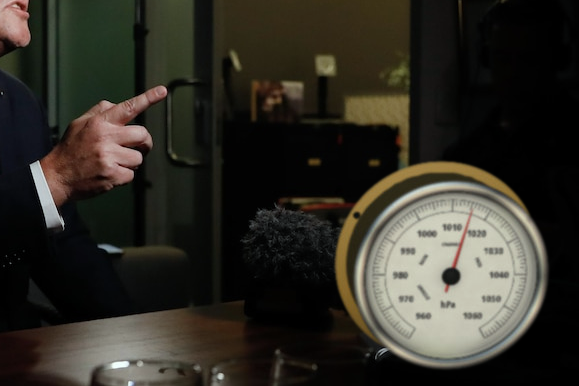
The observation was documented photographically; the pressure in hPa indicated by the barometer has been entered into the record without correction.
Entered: 1015 hPa
